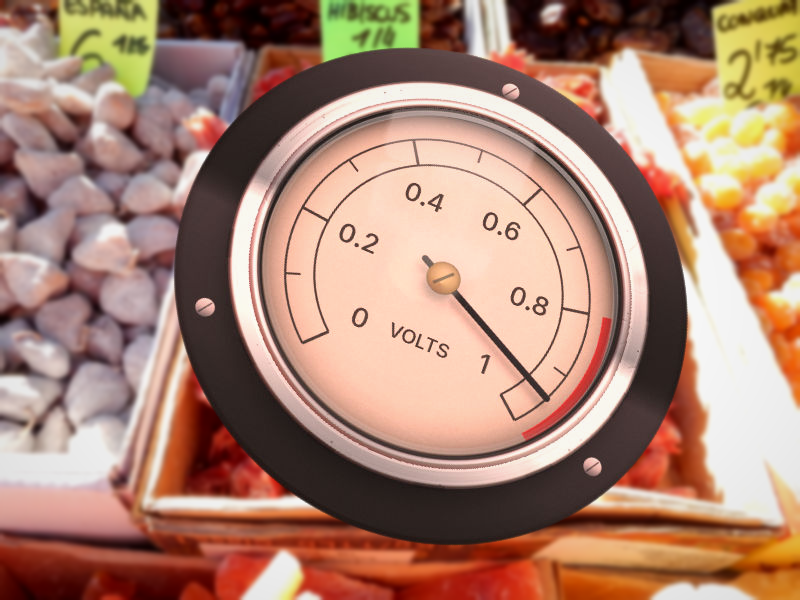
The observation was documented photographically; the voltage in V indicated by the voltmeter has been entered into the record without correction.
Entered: 0.95 V
